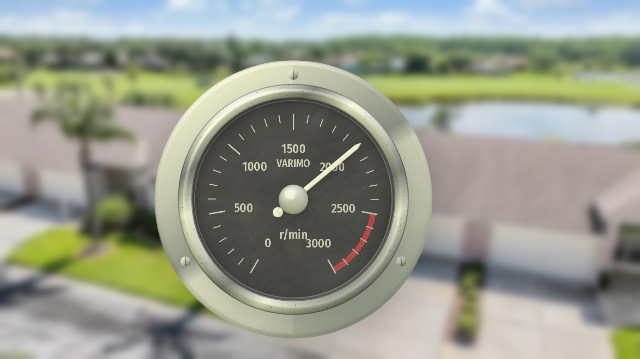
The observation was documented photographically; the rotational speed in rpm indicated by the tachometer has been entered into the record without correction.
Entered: 2000 rpm
